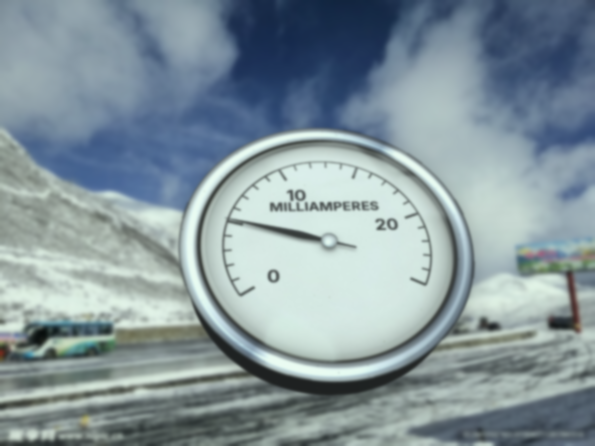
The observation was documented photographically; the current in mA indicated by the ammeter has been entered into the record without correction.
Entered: 5 mA
